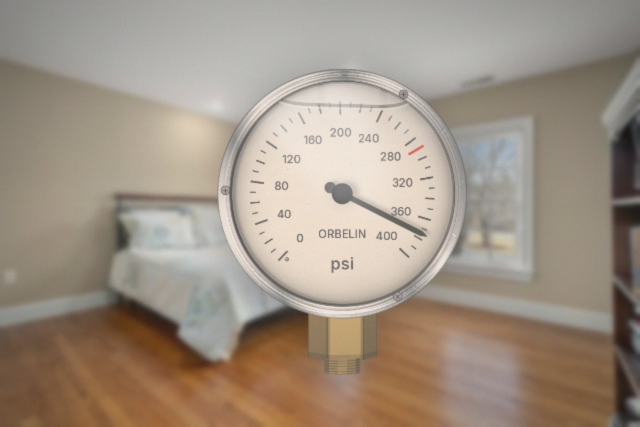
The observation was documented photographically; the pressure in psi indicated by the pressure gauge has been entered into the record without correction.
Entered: 375 psi
